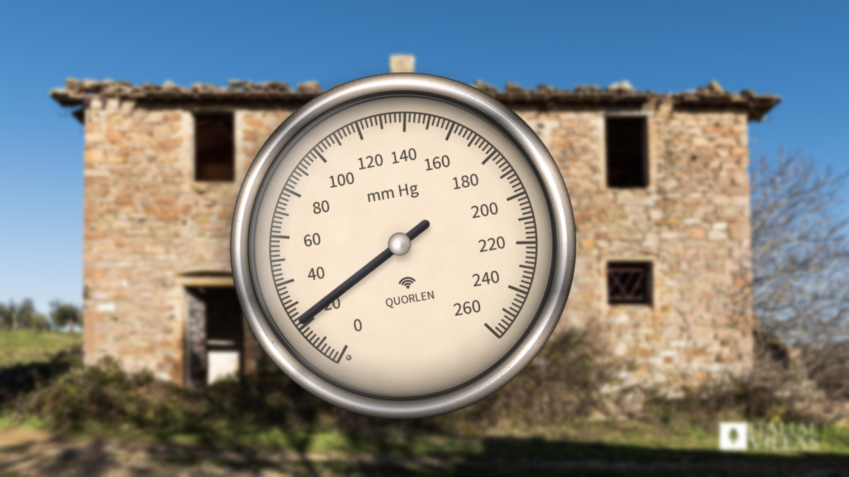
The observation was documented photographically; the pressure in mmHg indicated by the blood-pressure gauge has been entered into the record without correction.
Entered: 22 mmHg
